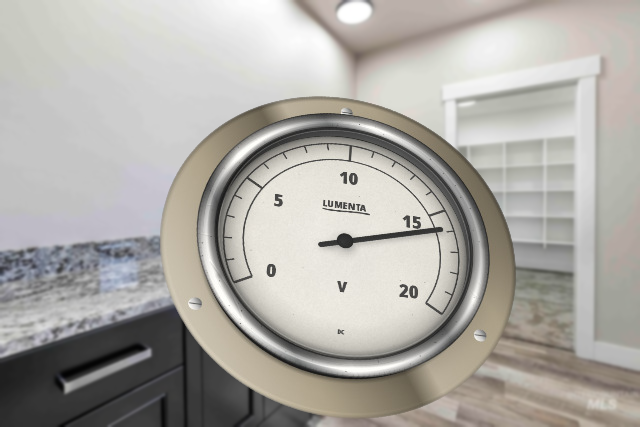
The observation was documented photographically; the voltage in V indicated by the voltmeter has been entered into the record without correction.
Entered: 16 V
